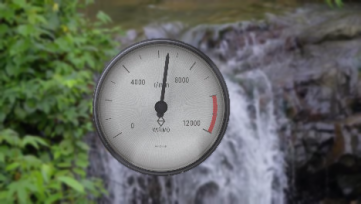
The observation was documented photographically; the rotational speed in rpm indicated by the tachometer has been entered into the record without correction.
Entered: 6500 rpm
